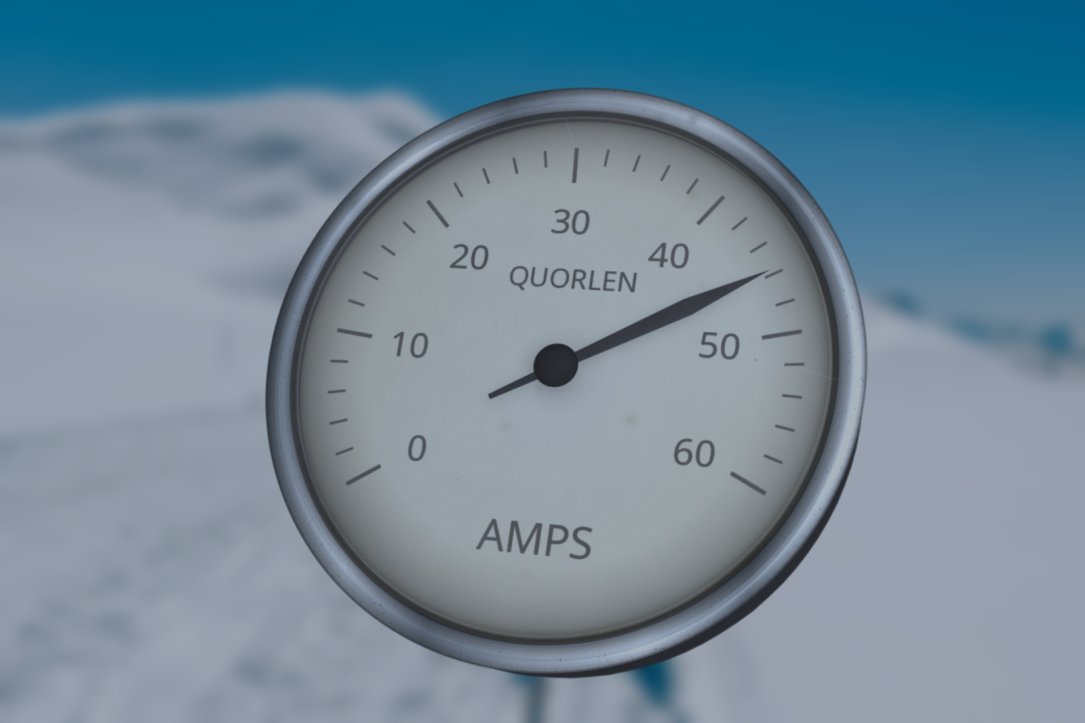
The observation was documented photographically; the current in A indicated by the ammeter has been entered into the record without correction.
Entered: 46 A
